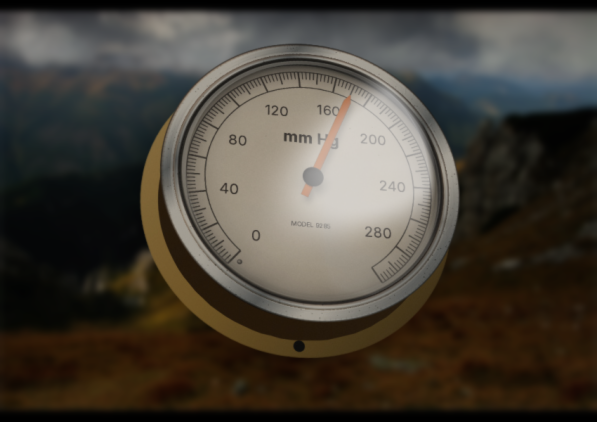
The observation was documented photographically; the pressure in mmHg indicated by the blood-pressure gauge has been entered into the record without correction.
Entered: 170 mmHg
